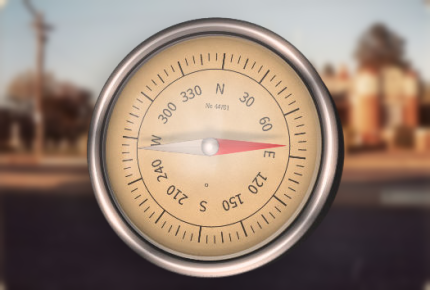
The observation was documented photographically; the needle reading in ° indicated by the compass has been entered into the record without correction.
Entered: 82.5 °
